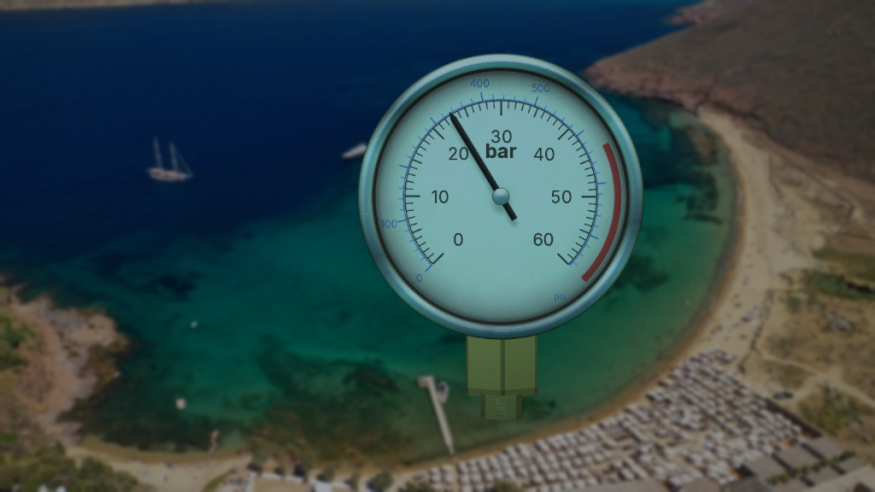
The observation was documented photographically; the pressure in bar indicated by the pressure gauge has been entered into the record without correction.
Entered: 23 bar
